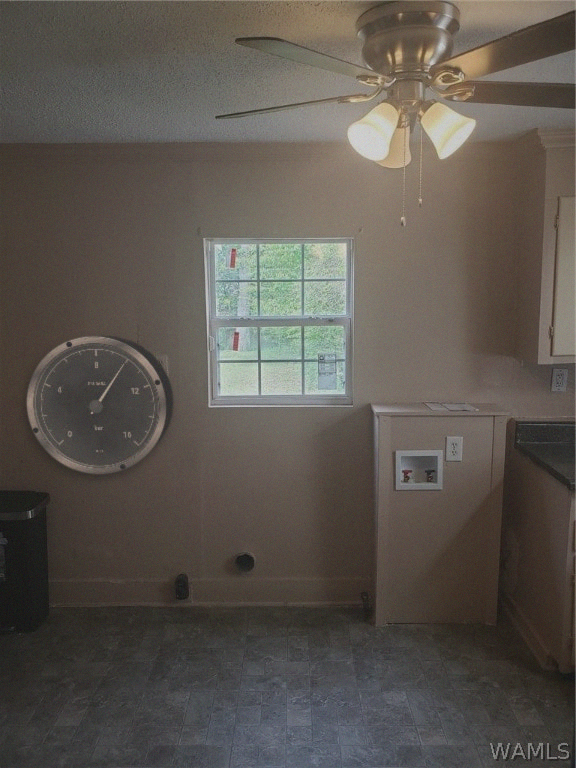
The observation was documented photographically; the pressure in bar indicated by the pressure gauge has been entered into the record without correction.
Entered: 10 bar
